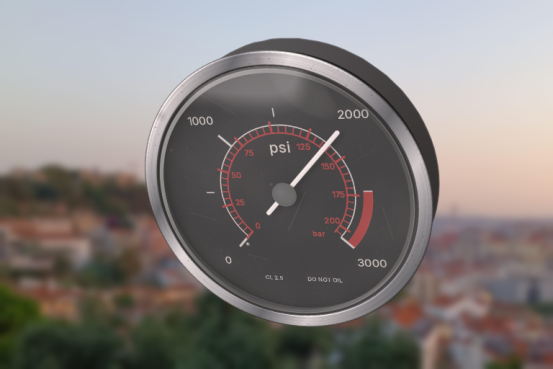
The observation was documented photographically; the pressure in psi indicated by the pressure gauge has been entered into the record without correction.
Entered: 2000 psi
